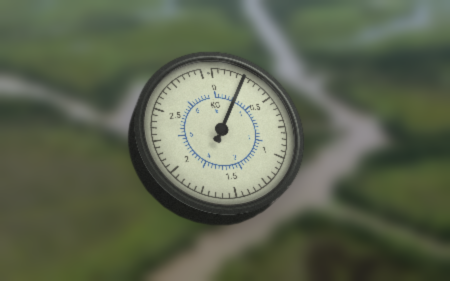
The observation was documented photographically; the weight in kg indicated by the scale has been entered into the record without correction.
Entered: 0.25 kg
